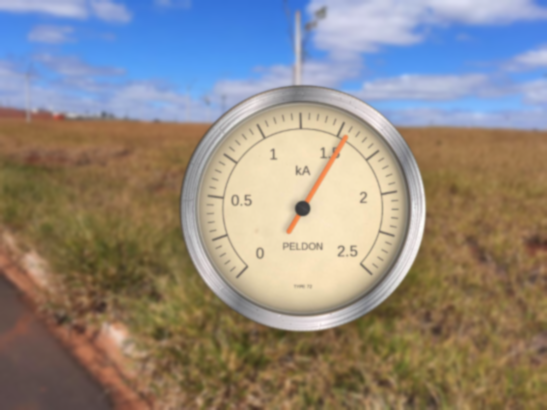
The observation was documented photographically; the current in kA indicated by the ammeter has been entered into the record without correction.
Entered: 1.55 kA
